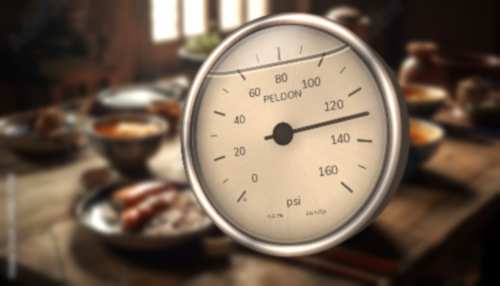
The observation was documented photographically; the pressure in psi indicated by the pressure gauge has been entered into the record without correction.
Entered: 130 psi
